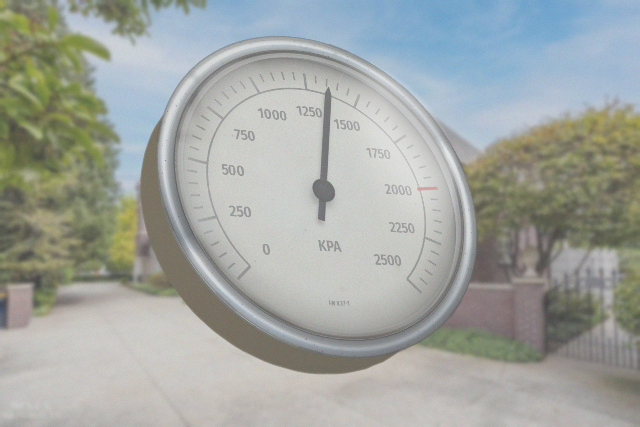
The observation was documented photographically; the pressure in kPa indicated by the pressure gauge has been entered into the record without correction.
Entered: 1350 kPa
